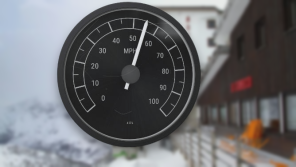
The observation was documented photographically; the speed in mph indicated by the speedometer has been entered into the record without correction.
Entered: 55 mph
